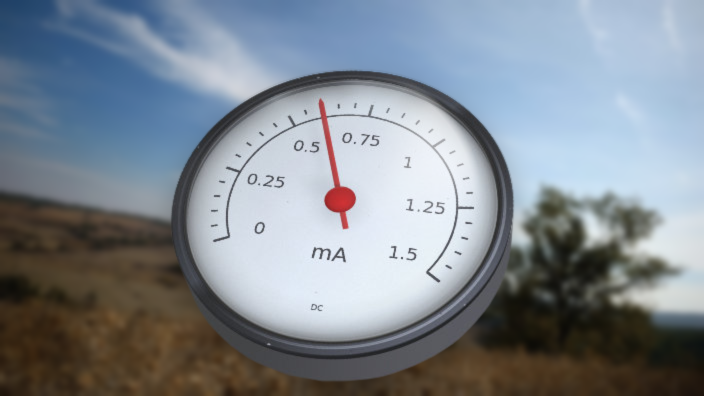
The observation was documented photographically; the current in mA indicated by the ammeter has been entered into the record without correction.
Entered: 0.6 mA
